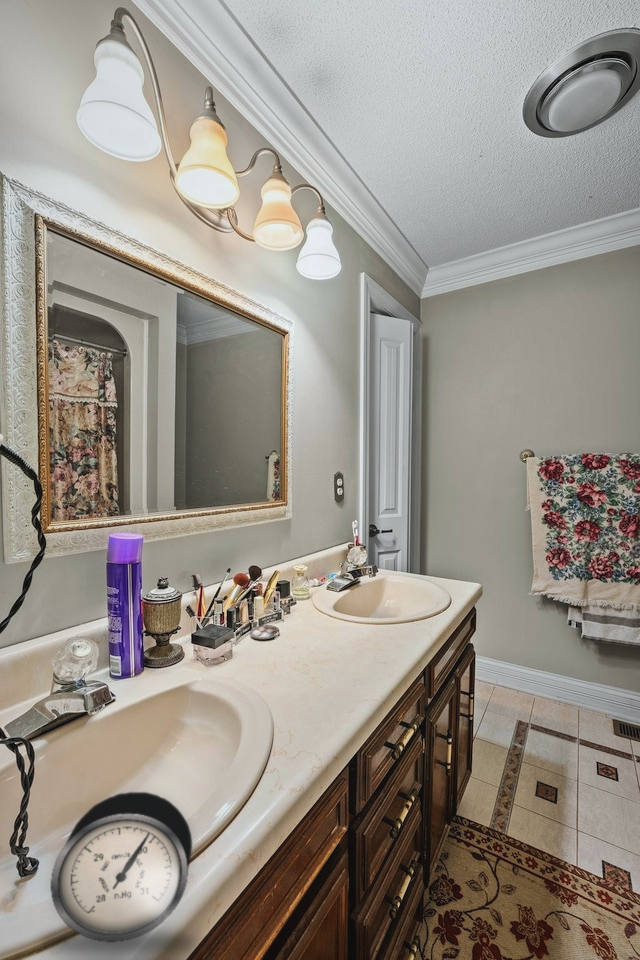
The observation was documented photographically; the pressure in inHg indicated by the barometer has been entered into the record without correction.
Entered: 29.9 inHg
